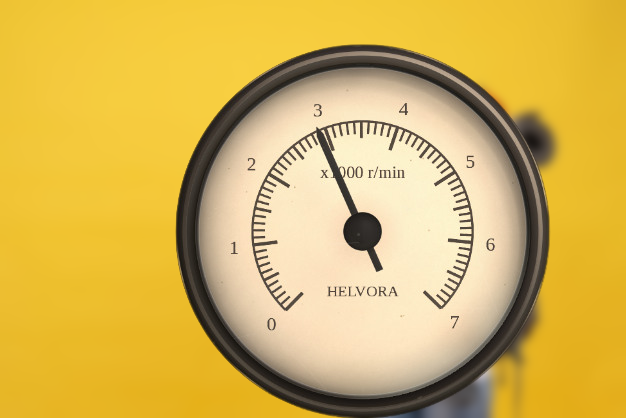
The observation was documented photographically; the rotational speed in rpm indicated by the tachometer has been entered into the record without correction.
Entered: 2900 rpm
